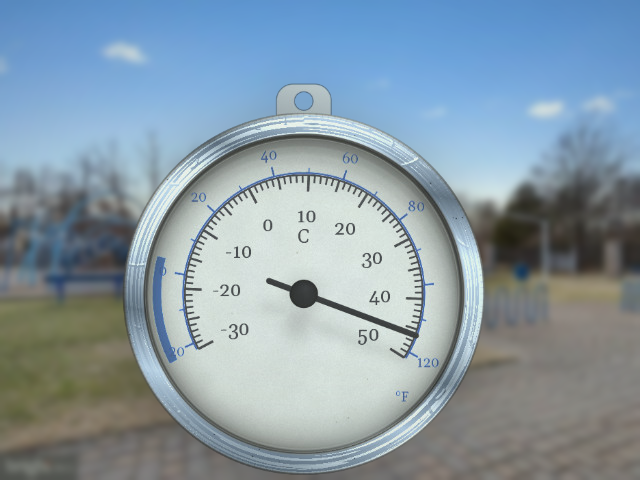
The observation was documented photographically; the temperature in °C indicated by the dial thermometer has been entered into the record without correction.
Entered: 46 °C
